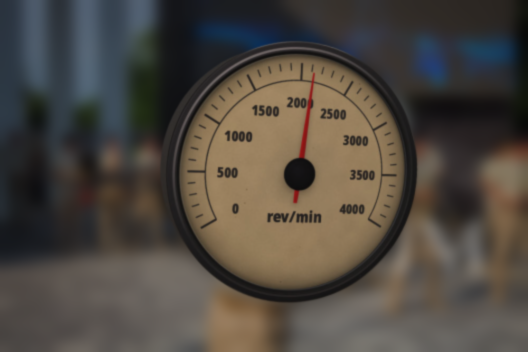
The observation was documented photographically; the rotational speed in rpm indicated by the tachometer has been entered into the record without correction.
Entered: 2100 rpm
